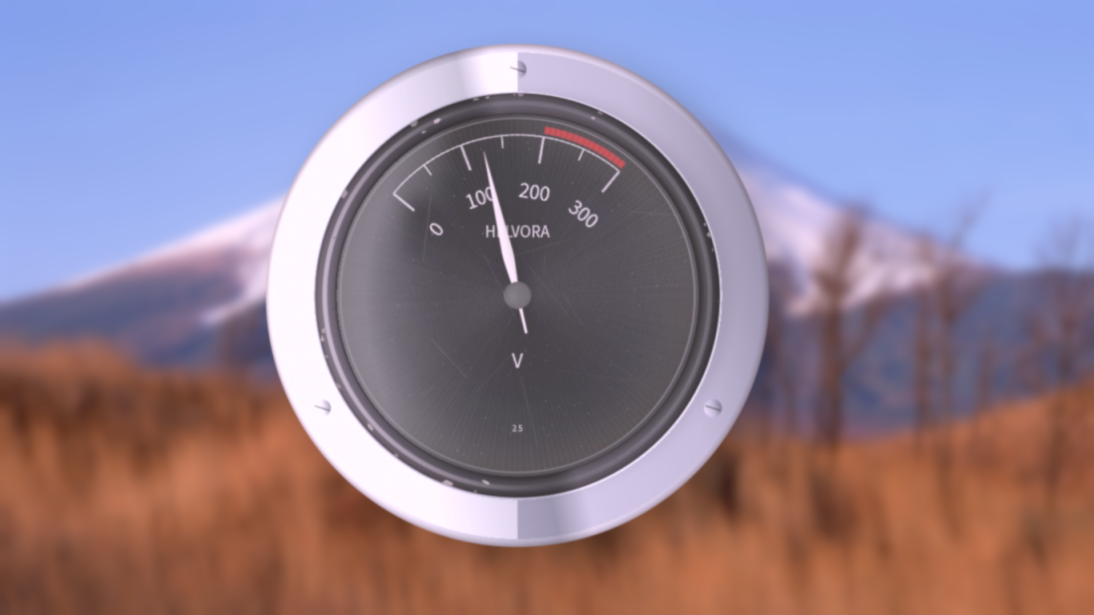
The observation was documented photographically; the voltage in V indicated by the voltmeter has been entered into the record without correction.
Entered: 125 V
